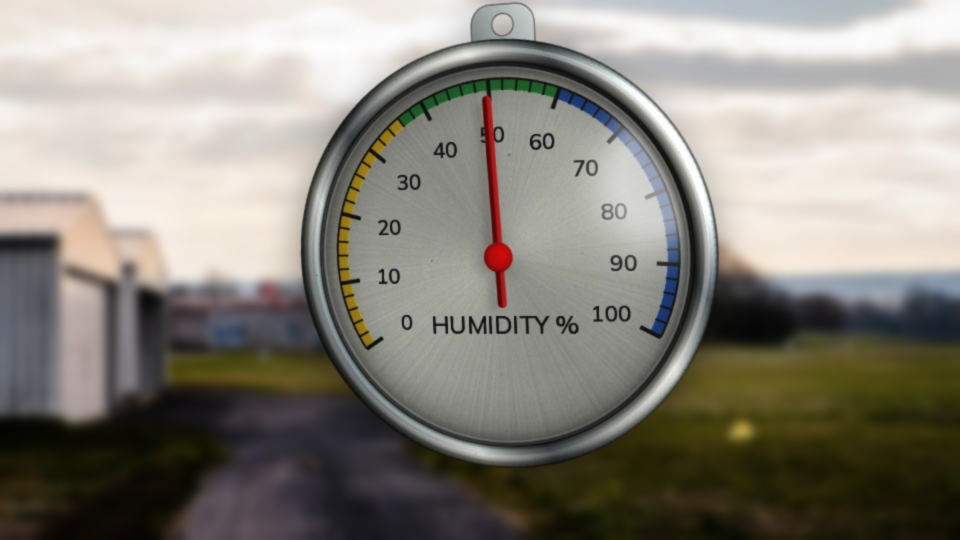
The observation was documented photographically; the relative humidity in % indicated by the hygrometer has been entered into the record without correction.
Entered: 50 %
